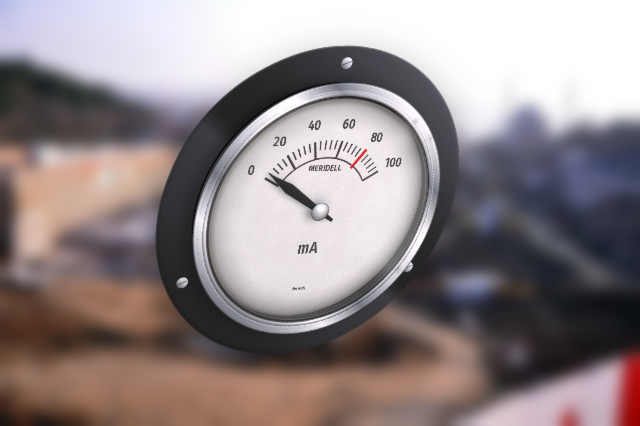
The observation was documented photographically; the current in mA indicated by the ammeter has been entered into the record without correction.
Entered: 4 mA
